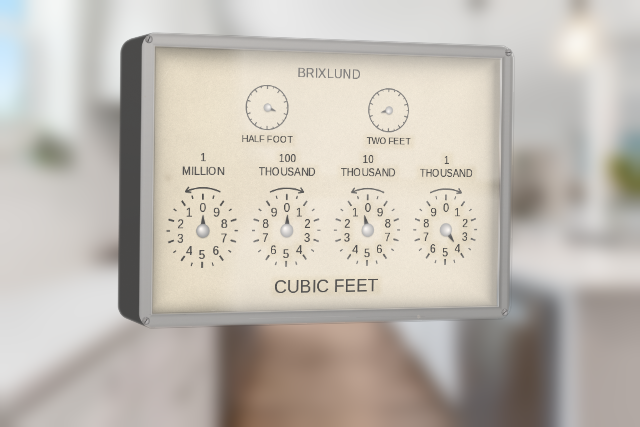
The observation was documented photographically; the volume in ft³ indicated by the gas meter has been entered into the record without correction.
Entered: 400 ft³
